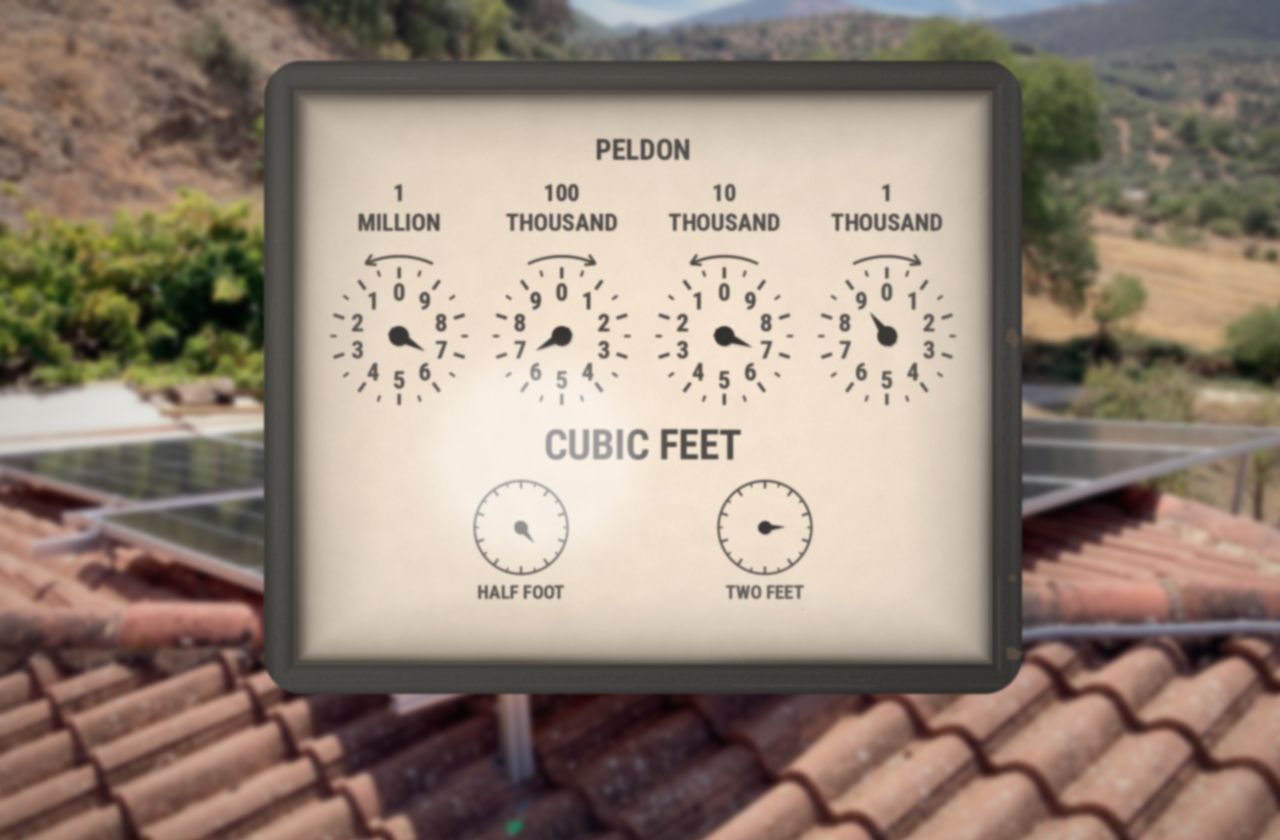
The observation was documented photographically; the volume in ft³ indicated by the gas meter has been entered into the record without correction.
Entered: 666900 ft³
